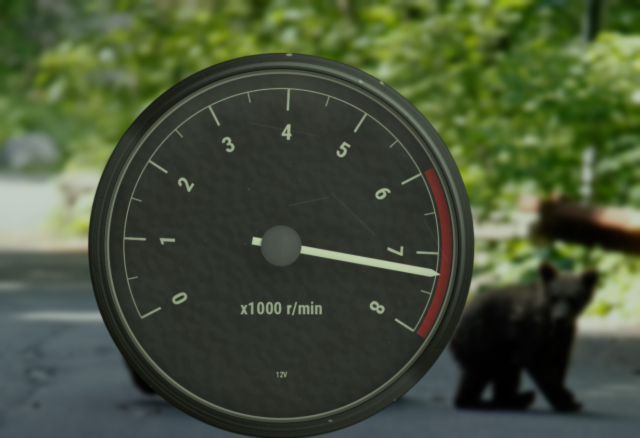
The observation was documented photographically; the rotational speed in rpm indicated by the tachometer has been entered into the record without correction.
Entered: 7250 rpm
